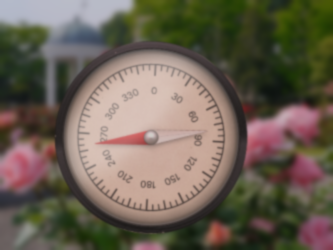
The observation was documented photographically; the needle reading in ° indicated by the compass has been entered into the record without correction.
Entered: 260 °
